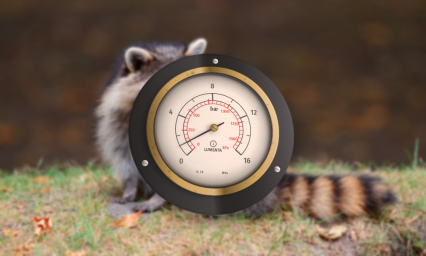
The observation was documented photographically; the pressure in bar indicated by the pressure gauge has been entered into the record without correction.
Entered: 1 bar
